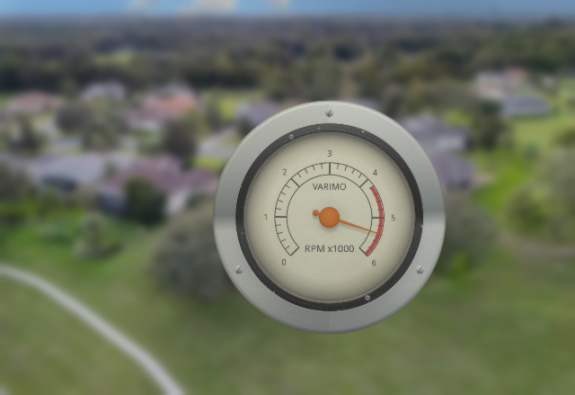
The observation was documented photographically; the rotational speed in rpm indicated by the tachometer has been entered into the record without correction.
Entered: 5400 rpm
